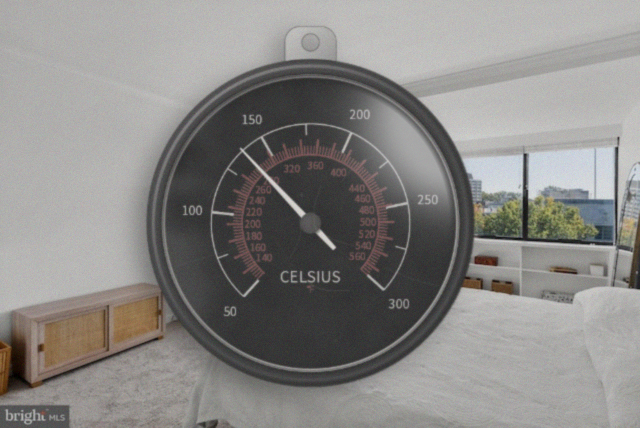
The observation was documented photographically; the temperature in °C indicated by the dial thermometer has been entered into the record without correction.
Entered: 137.5 °C
